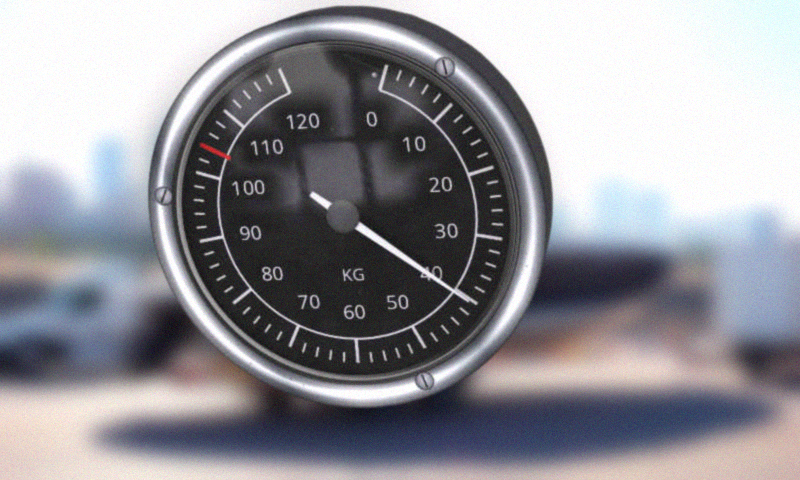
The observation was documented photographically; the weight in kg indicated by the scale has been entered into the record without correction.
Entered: 40 kg
